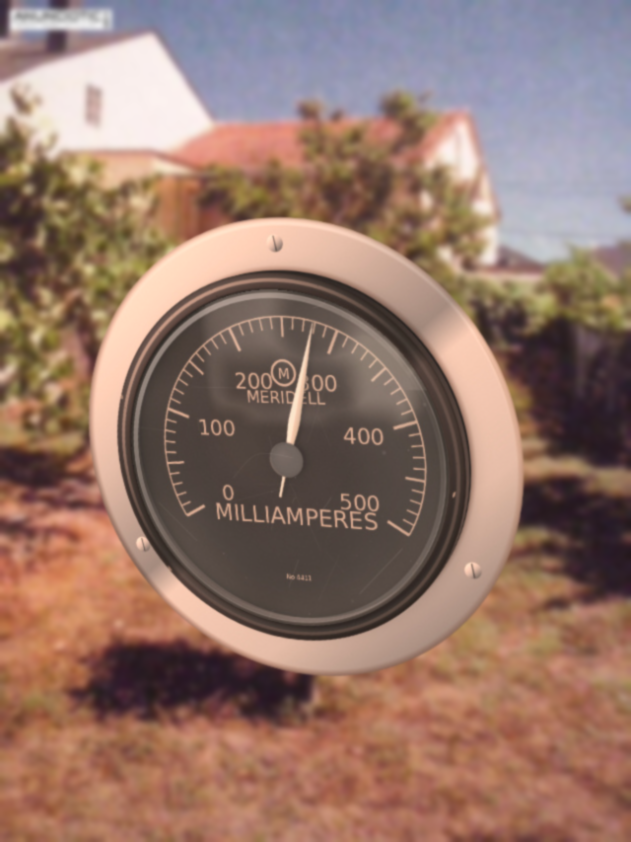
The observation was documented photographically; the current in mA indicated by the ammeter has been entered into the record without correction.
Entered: 280 mA
